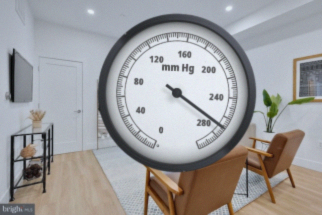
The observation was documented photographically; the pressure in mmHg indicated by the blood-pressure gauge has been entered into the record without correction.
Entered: 270 mmHg
